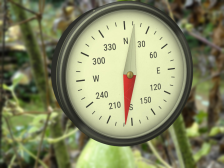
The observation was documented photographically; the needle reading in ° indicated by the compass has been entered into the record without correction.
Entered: 190 °
